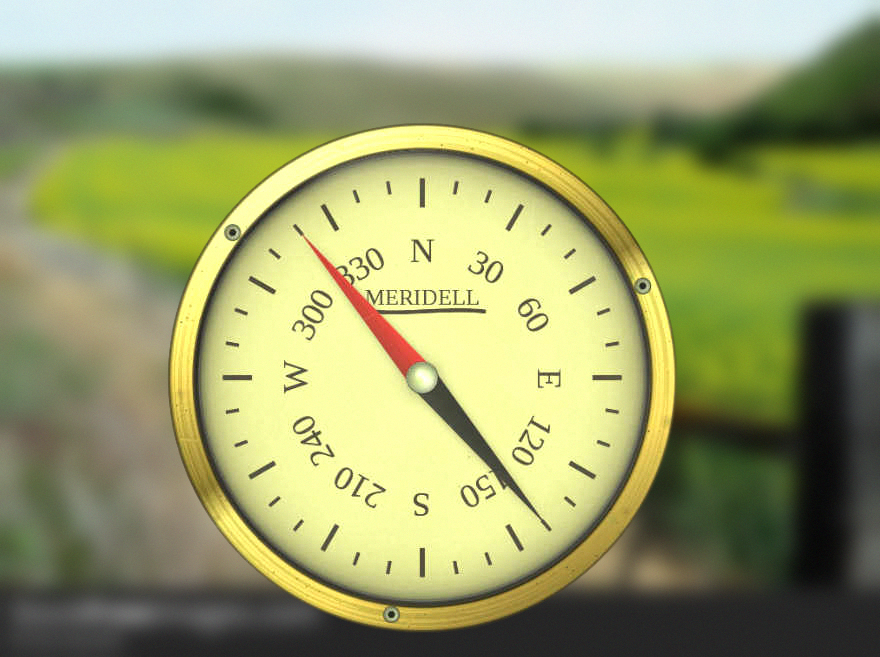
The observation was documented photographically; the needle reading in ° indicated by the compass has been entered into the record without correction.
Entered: 320 °
